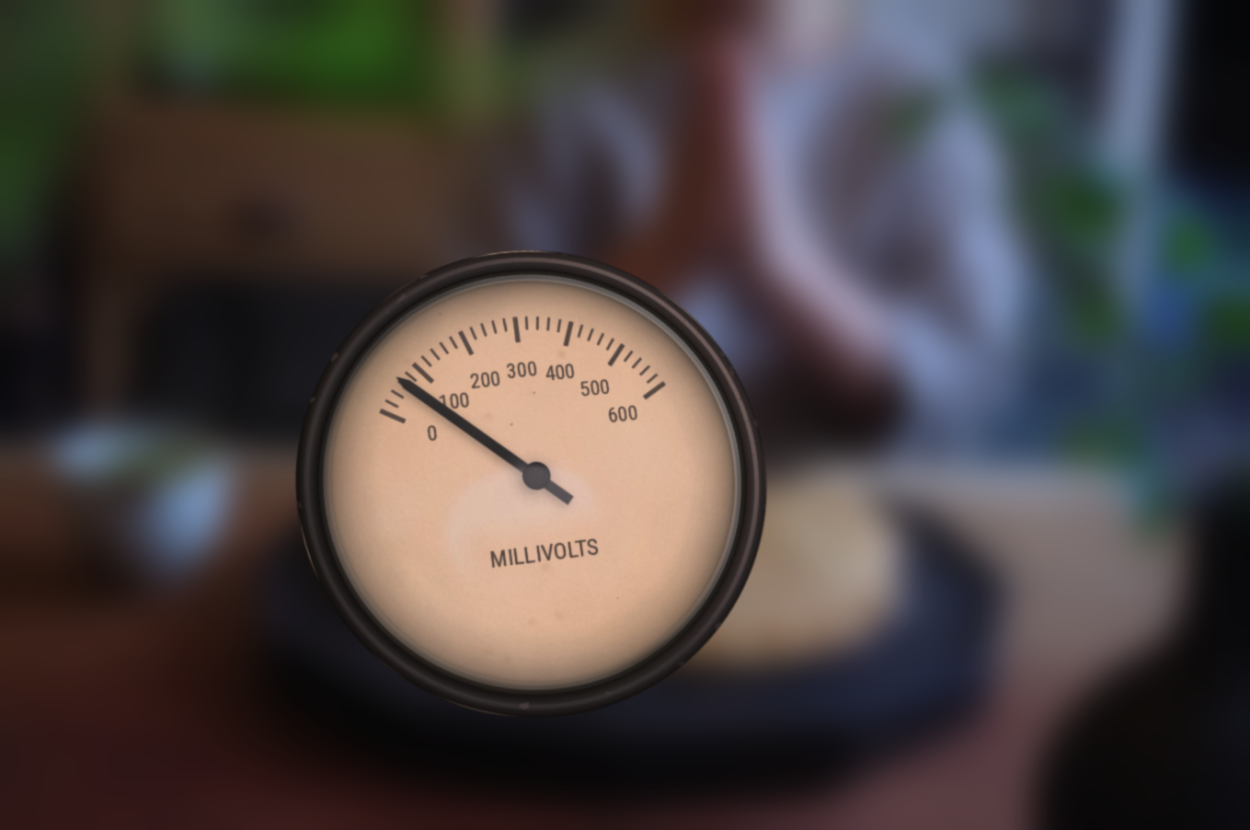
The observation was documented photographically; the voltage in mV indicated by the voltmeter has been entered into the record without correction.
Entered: 60 mV
